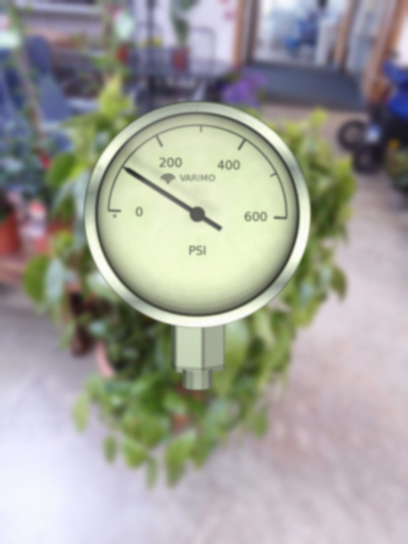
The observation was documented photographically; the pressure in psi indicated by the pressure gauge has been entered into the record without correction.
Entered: 100 psi
